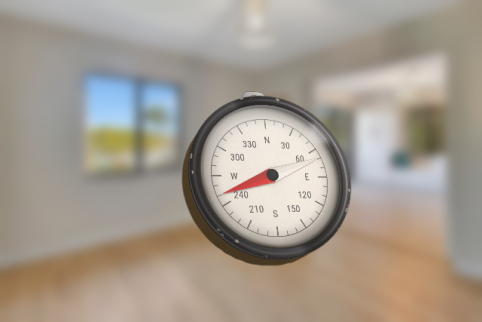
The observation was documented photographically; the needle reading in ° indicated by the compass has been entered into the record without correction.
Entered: 250 °
